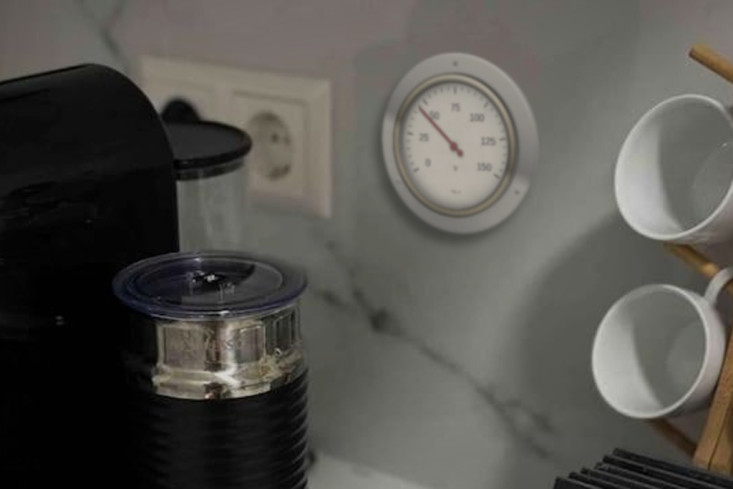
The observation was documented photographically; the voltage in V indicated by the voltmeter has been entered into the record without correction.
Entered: 45 V
